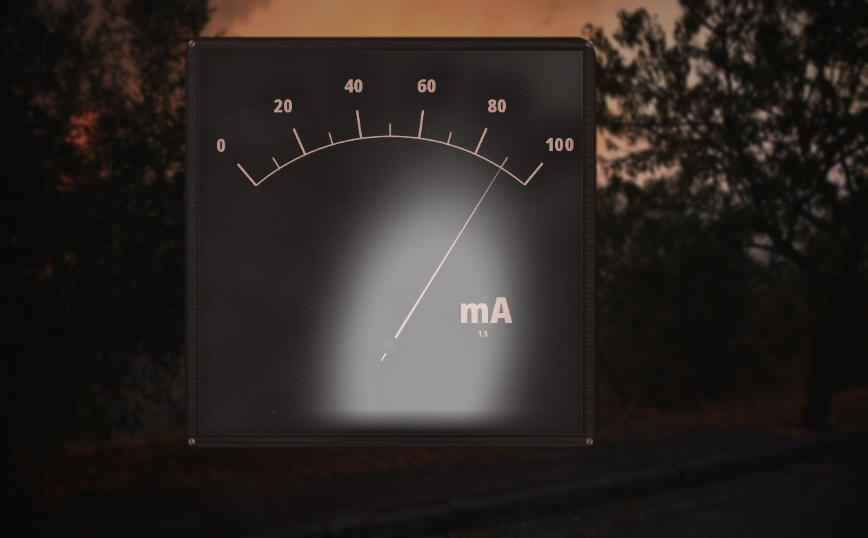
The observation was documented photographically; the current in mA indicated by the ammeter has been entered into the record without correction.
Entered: 90 mA
